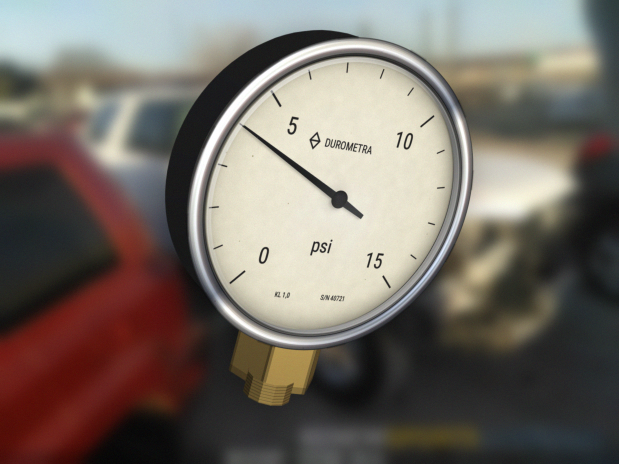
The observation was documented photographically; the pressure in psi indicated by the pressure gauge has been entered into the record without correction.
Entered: 4 psi
